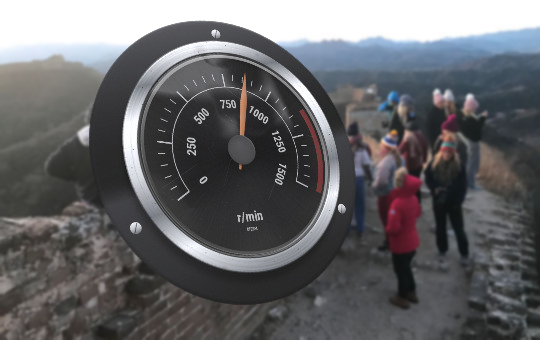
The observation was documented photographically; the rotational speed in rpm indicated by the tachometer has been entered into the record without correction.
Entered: 850 rpm
